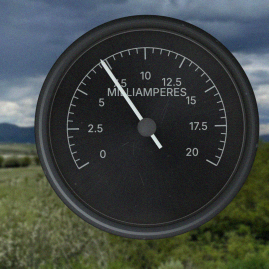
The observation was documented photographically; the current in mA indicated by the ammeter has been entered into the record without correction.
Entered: 7.25 mA
